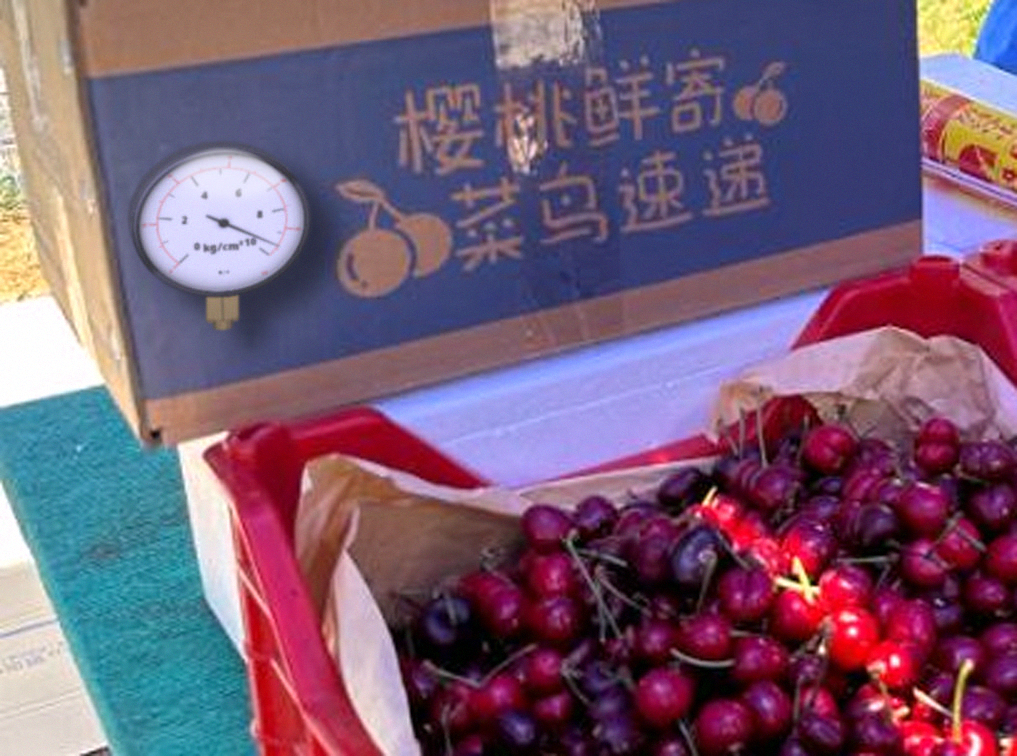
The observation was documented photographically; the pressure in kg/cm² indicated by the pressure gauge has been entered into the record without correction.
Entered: 9.5 kg/cm²
